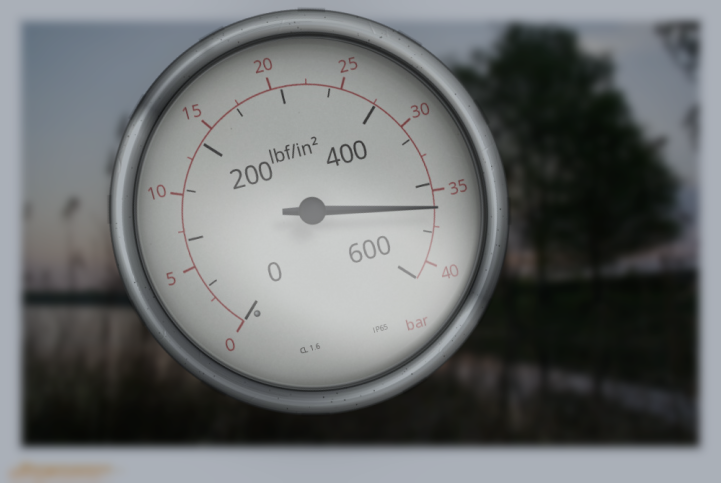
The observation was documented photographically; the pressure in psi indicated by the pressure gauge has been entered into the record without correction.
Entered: 525 psi
